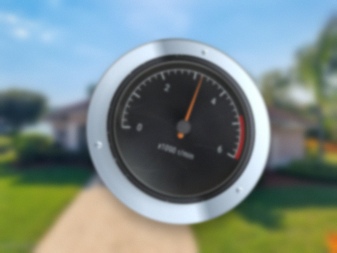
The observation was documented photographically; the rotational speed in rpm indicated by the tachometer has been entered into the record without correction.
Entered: 3200 rpm
